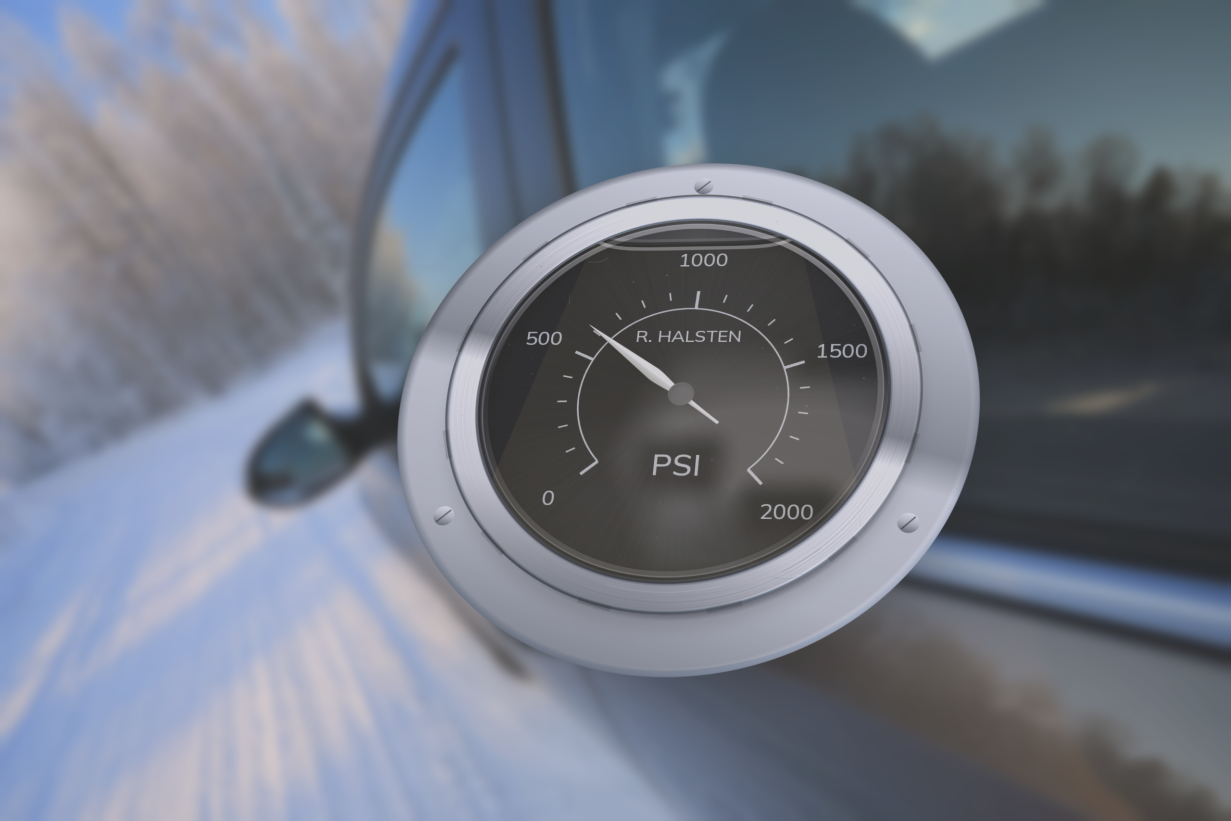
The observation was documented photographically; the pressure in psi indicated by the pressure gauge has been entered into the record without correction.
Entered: 600 psi
